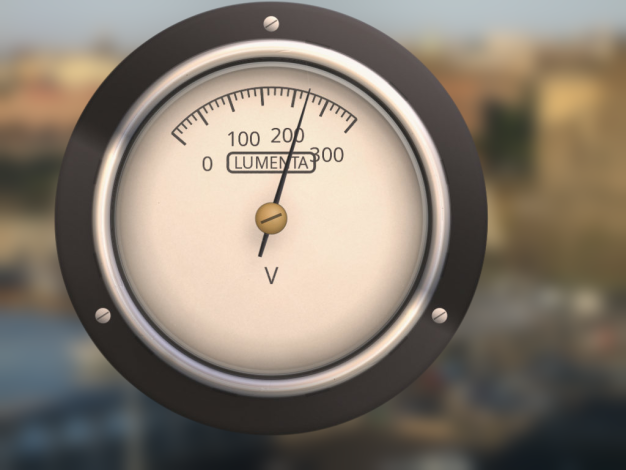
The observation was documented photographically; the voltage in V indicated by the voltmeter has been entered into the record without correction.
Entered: 220 V
